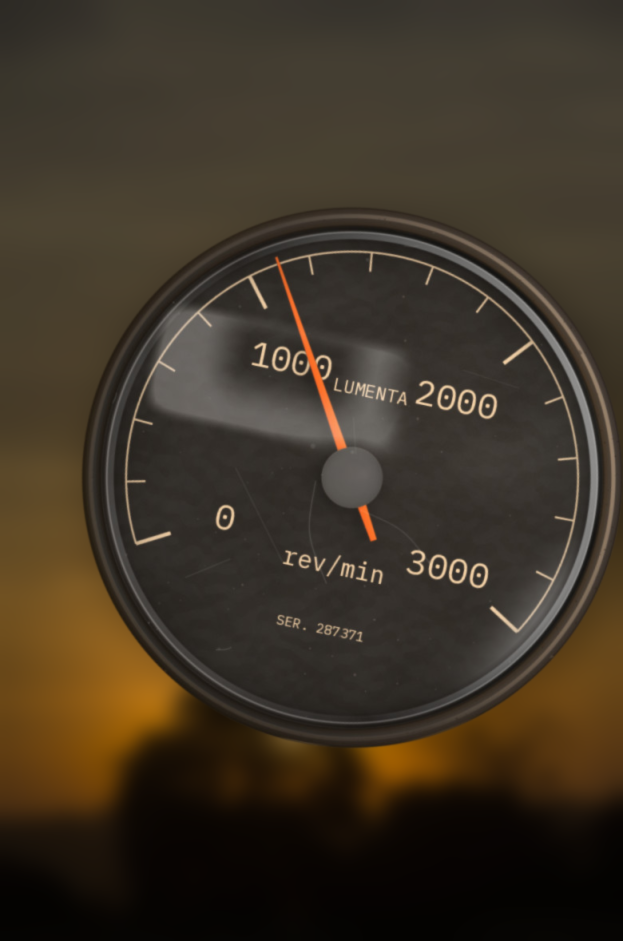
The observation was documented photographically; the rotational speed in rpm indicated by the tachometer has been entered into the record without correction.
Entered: 1100 rpm
